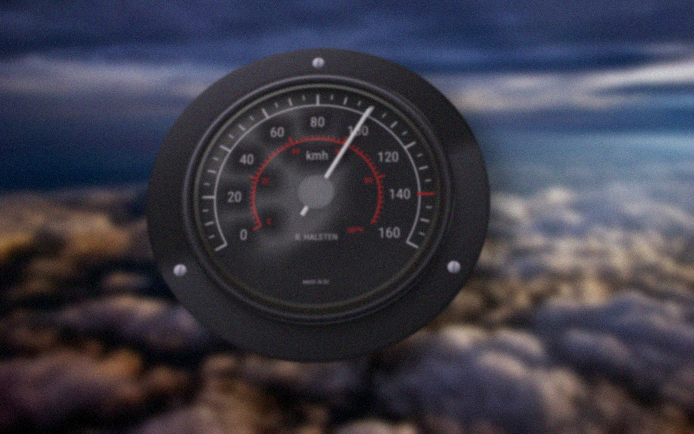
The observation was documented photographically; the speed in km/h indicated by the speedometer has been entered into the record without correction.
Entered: 100 km/h
